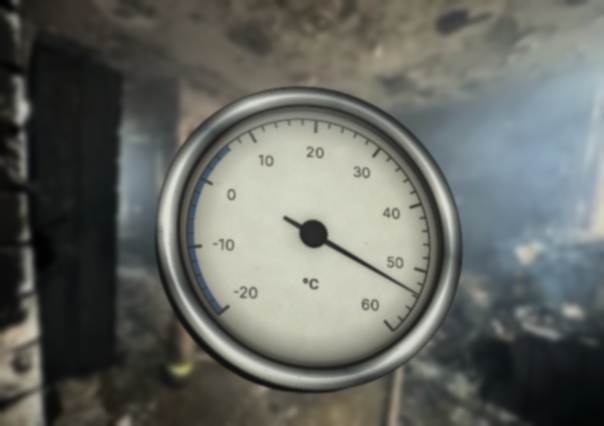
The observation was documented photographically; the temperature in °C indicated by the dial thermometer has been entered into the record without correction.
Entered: 54 °C
